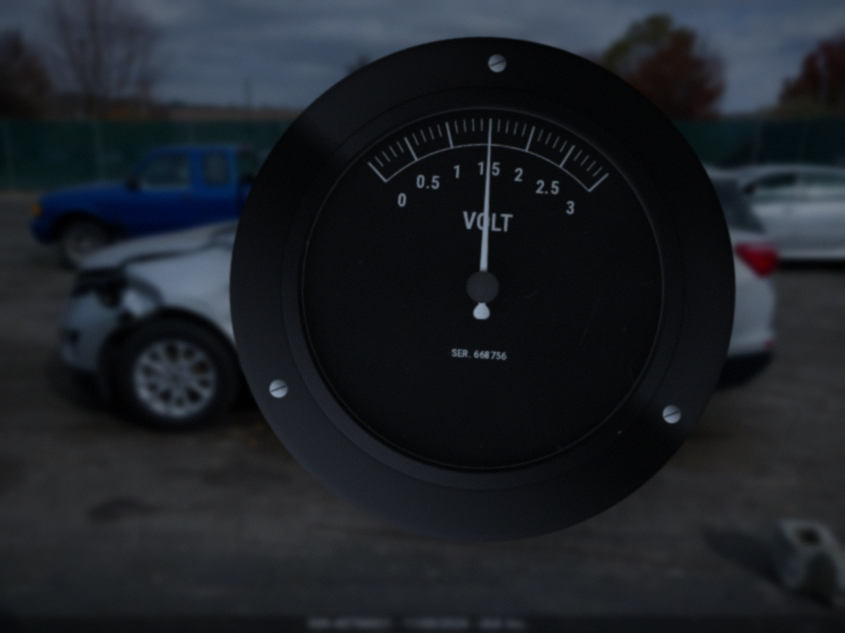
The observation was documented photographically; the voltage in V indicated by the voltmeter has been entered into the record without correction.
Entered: 1.5 V
